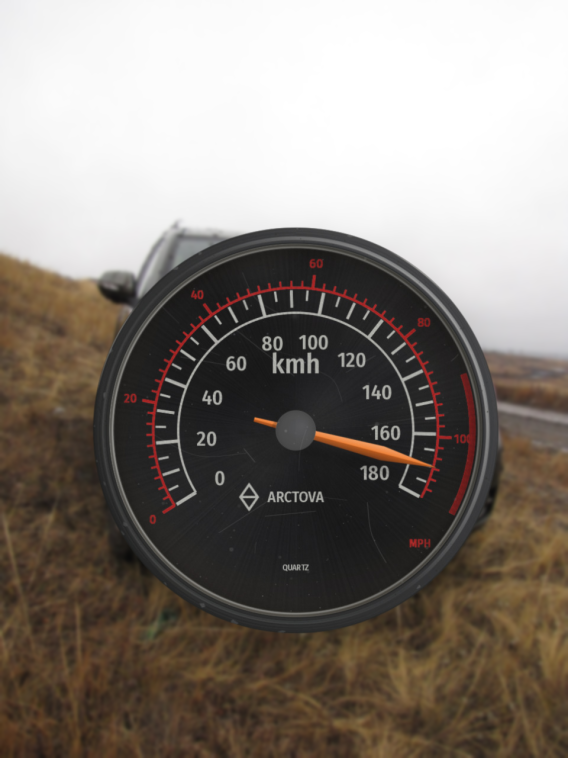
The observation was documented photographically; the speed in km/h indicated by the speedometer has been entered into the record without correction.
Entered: 170 km/h
